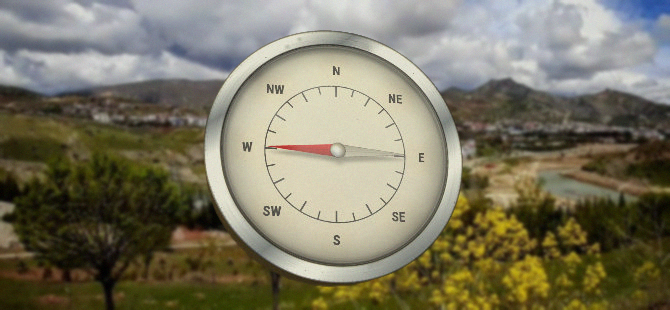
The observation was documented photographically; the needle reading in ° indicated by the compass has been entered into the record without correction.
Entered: 270 °
